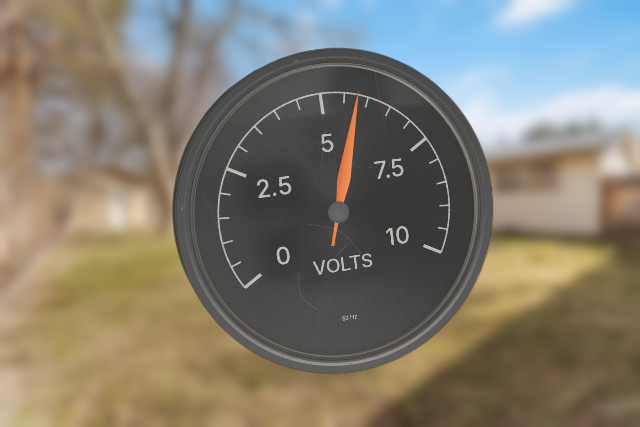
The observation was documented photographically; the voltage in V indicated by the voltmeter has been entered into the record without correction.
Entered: 5.75 V
